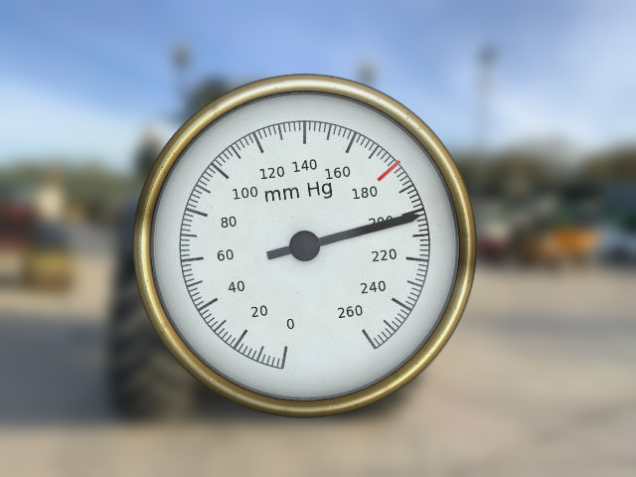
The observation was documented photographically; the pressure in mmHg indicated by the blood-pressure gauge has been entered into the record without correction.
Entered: 202 mmHg
